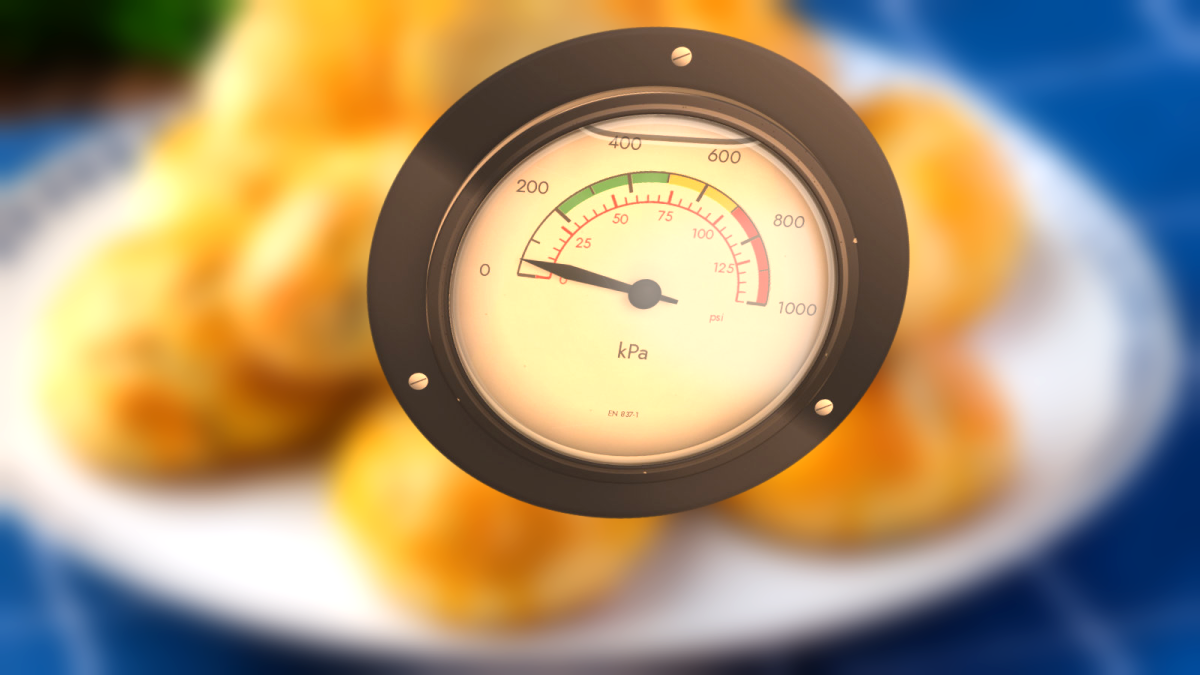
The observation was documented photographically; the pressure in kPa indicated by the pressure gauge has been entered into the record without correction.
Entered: 50 kPa
